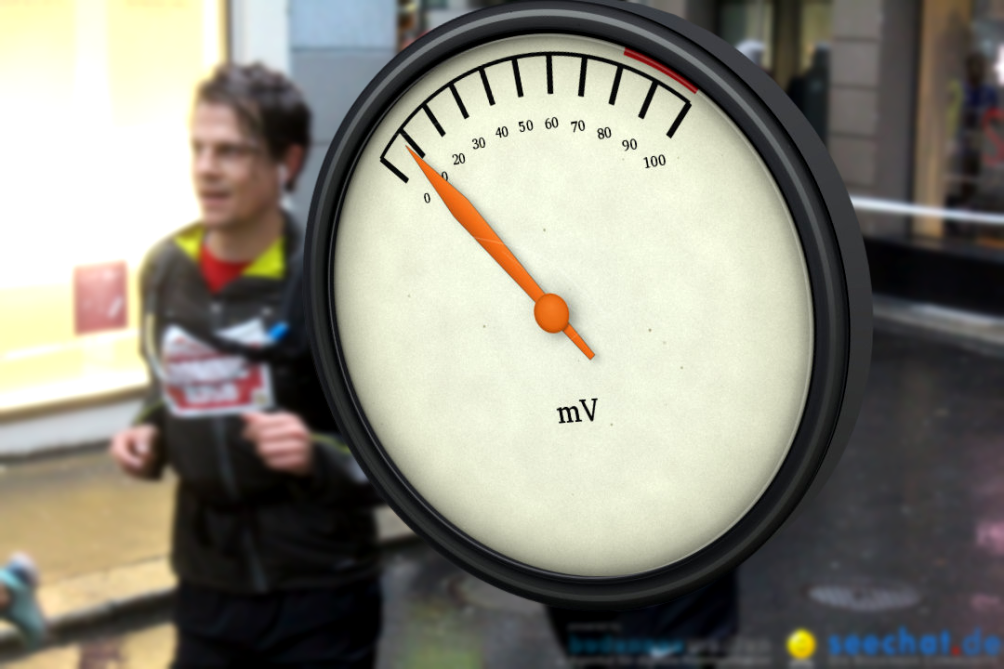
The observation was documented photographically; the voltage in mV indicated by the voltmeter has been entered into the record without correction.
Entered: 10 mV
